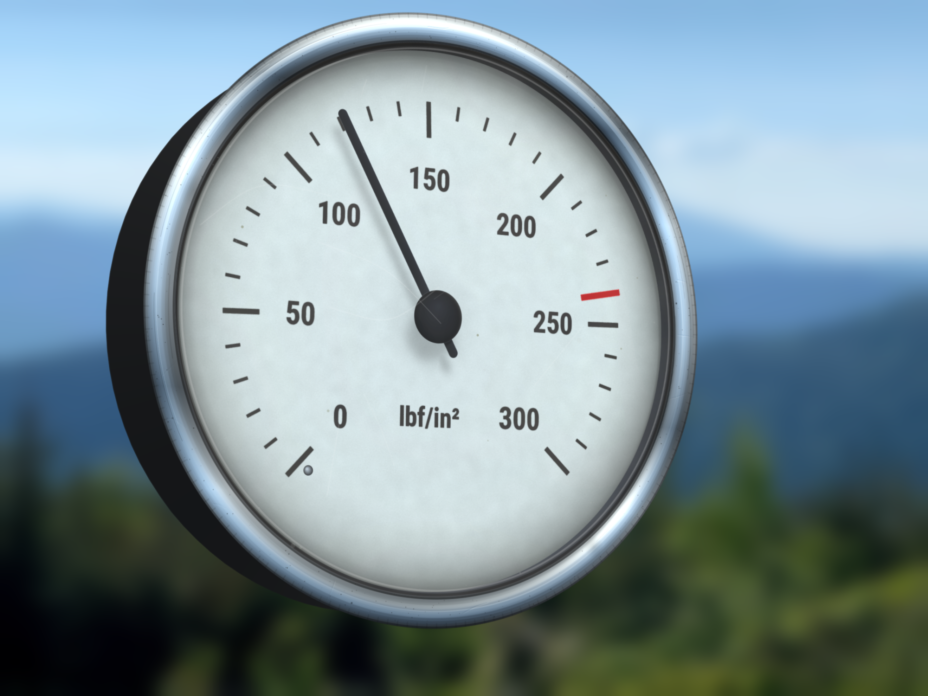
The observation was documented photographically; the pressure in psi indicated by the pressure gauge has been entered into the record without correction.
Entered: 120 psi
